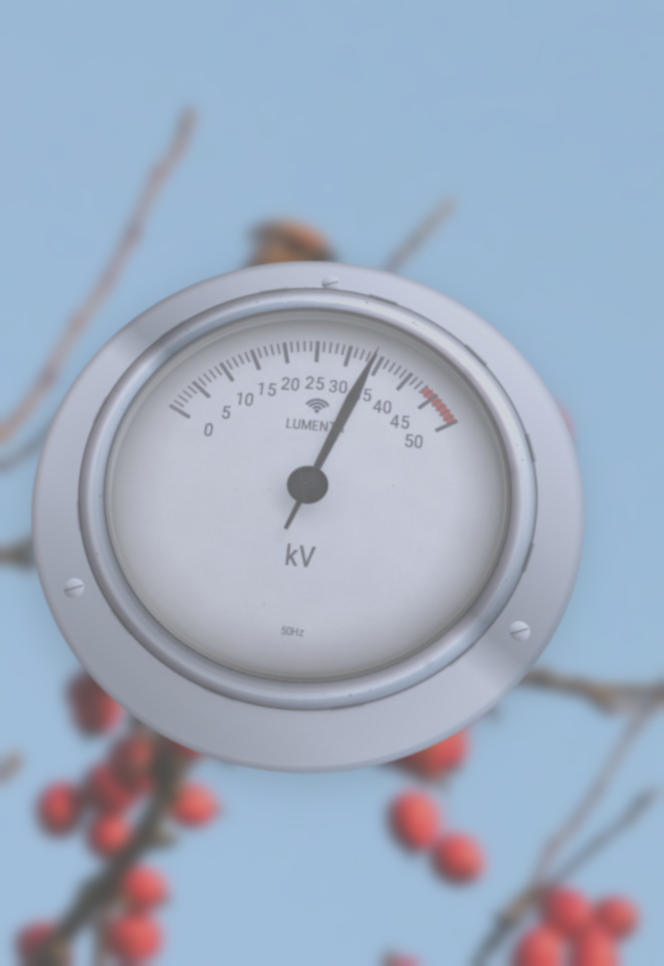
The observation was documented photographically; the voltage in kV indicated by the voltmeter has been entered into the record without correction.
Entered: 34 kV
